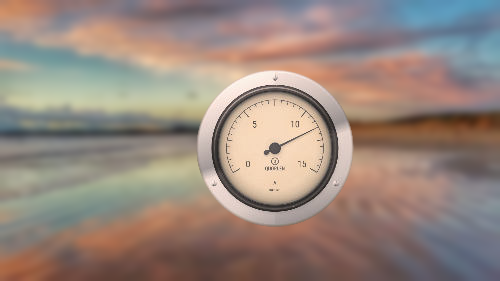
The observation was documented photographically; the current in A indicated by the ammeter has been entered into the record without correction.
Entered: 11.5 A
